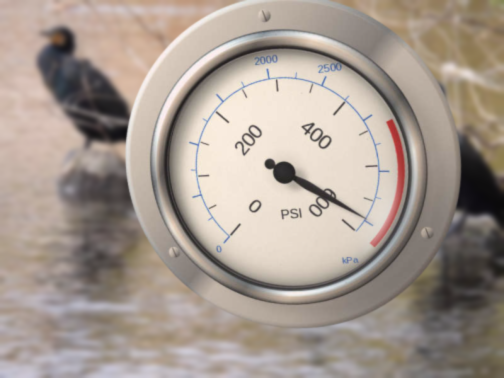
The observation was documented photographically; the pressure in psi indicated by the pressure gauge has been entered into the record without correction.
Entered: 575 psi
